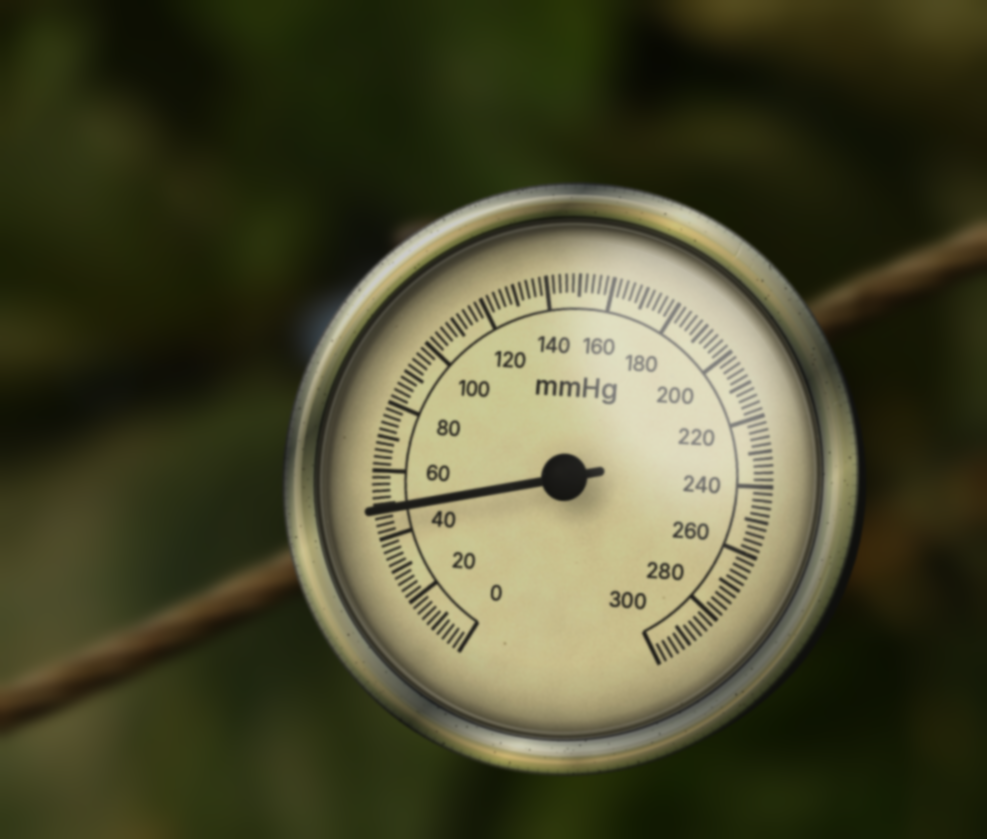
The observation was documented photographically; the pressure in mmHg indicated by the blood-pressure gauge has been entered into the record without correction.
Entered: 48 mmHg
